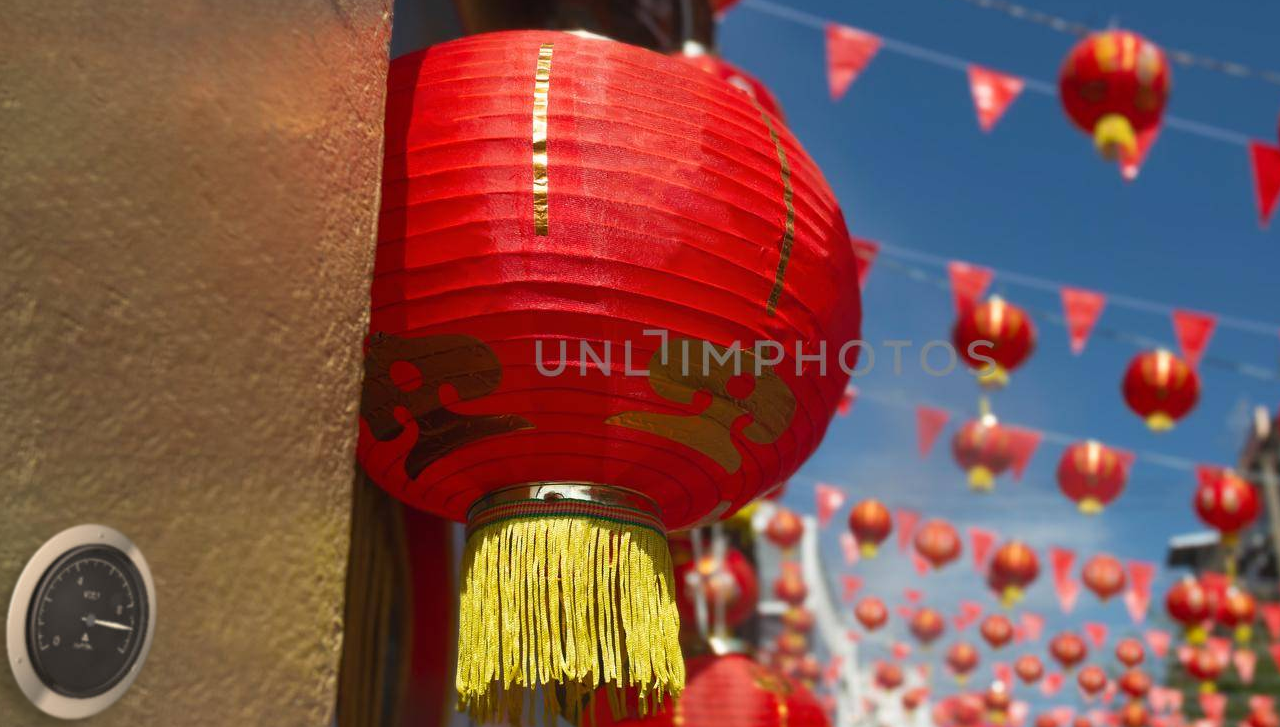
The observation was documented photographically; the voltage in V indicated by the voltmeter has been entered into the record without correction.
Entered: 9 V
